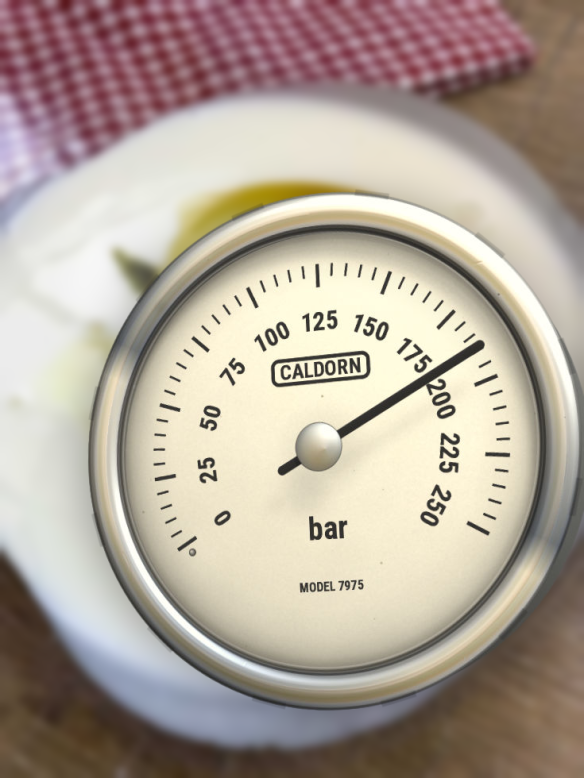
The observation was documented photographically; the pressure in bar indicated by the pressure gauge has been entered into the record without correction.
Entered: 190 bar
